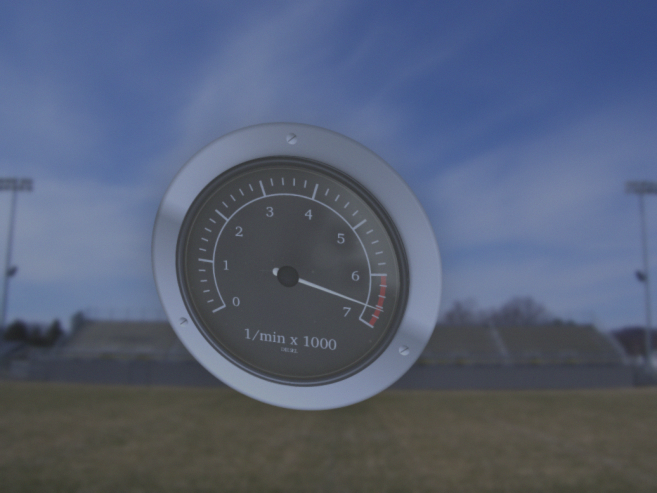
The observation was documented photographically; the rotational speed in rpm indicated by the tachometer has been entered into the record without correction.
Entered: 6600 rpm
